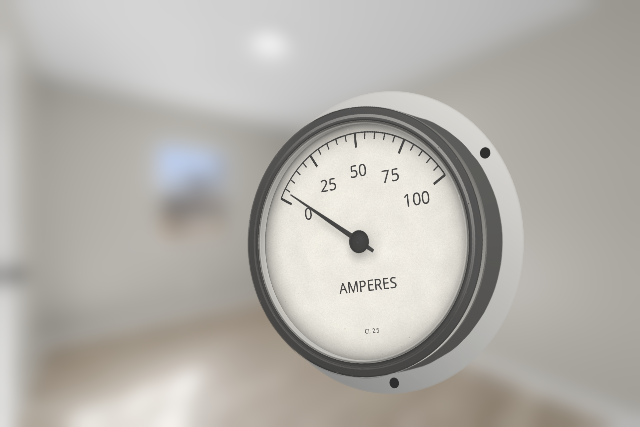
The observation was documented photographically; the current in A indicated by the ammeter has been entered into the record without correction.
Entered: 5 A
